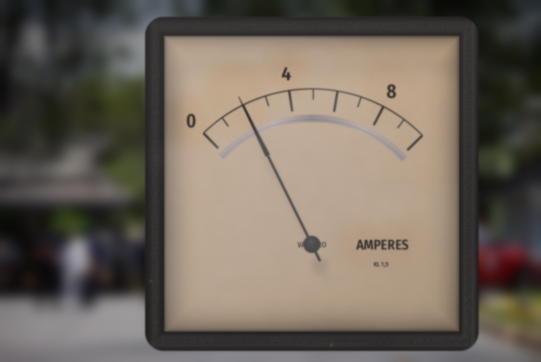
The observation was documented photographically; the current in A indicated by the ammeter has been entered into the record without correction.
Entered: 2 A
